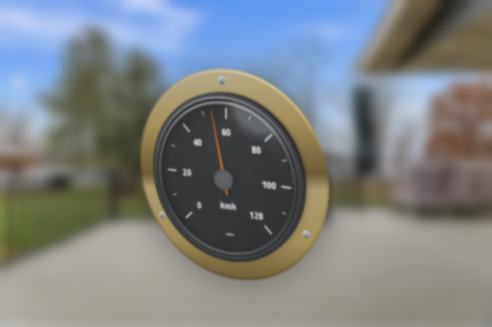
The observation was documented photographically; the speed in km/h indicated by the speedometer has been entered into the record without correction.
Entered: 55 km/h
